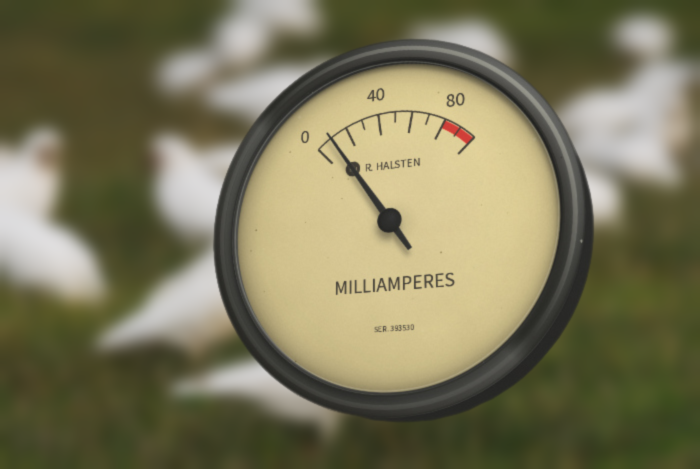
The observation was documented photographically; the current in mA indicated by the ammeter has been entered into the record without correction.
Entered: 10 mA
